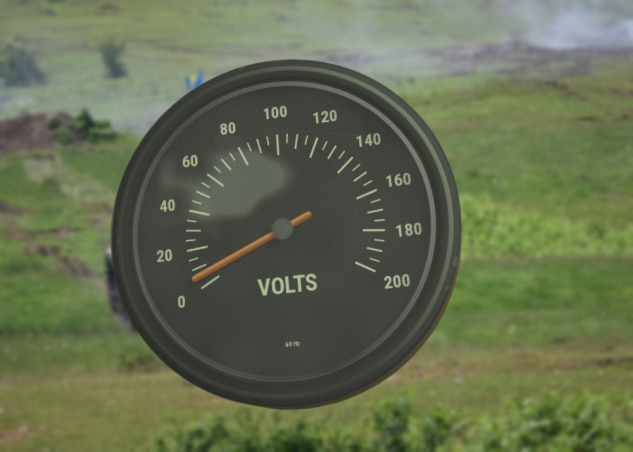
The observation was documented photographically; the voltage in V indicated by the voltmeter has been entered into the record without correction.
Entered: 5 V
